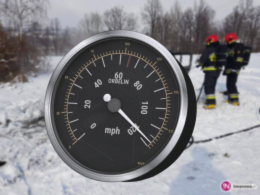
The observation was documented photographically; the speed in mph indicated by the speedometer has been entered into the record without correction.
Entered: 117.5 mph
